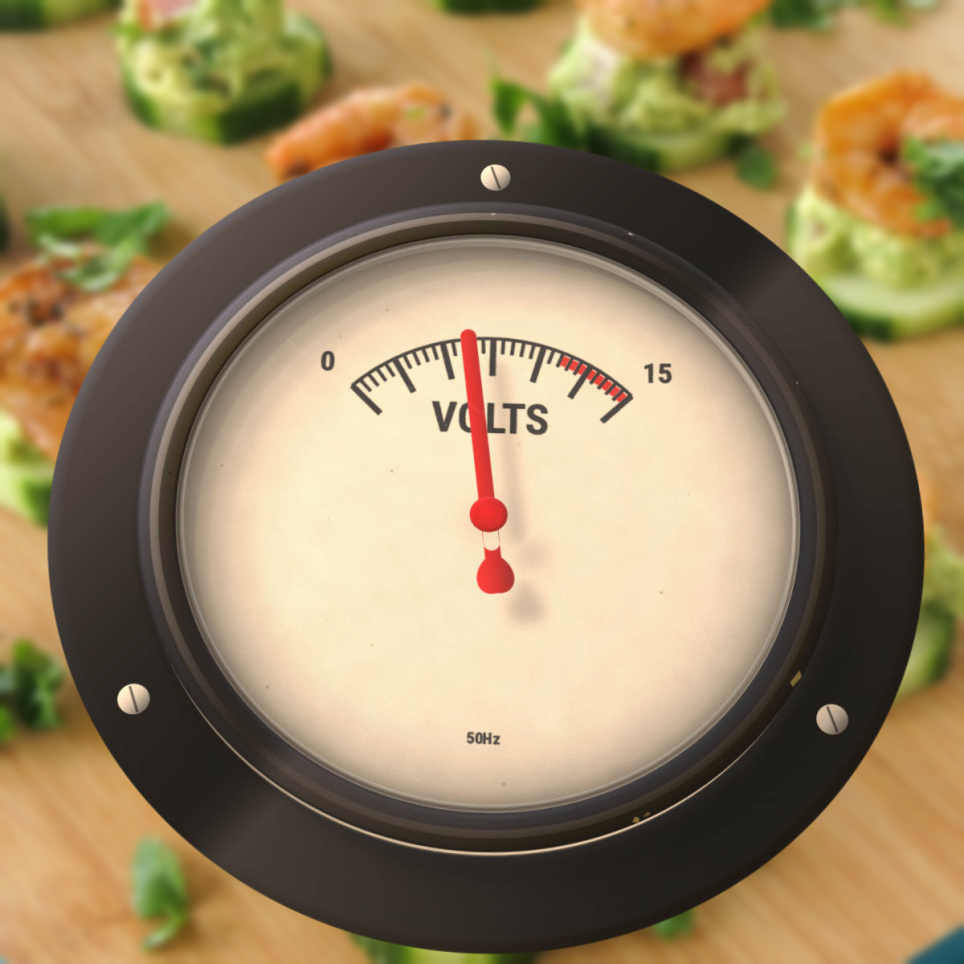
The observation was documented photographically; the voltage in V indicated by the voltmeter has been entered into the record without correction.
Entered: 6.25 V
